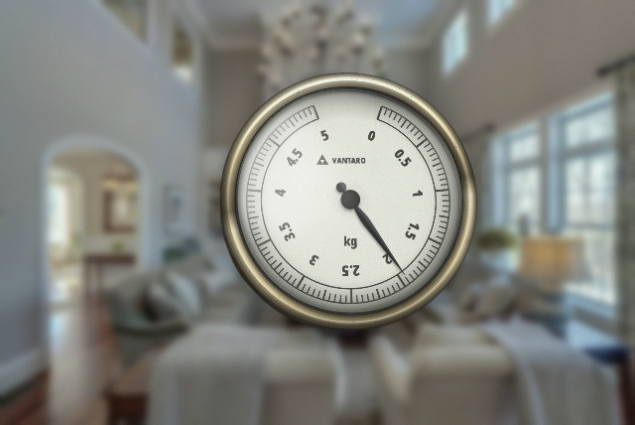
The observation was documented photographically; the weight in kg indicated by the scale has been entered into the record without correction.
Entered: 1.95 kg
